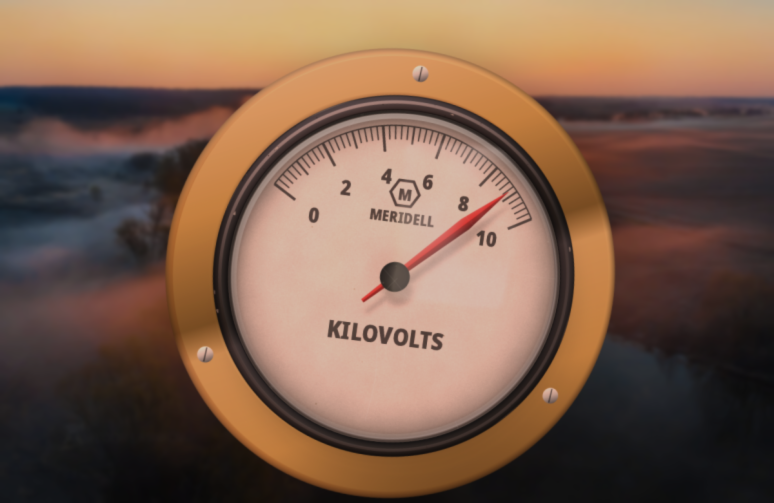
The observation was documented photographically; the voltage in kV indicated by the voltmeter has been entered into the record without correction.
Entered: 8.8 kV
